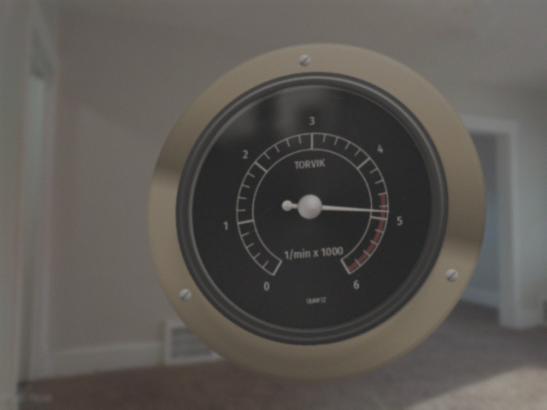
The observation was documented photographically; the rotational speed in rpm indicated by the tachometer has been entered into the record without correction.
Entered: 4900 rpm
